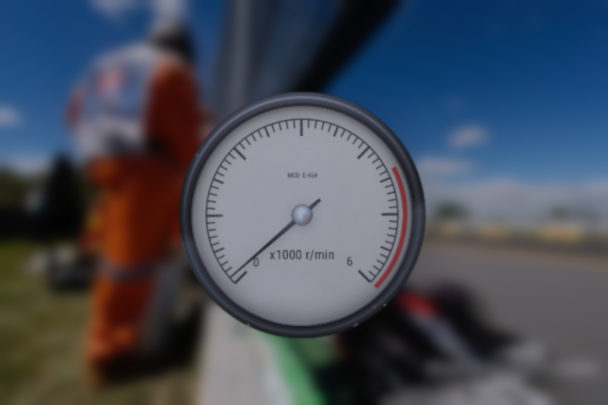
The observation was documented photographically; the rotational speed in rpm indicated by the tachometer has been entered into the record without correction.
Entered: 100 rpm
